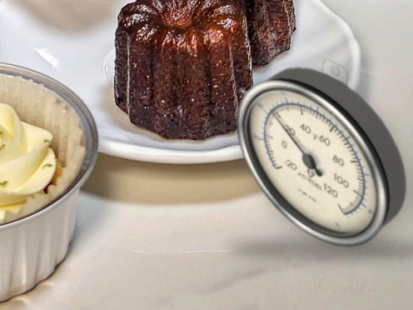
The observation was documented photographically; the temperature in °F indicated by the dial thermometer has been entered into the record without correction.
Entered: 20 °F
